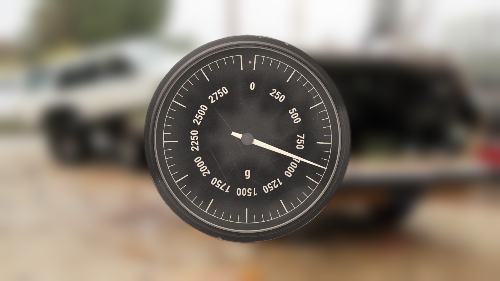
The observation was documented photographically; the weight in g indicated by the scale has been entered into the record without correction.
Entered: 900 g
